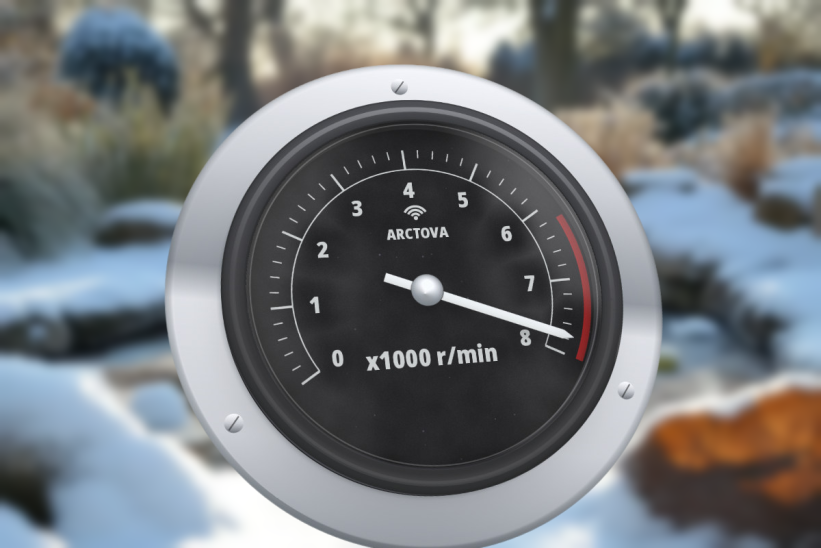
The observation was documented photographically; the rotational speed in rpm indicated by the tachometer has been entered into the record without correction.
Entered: 7800 rpm
